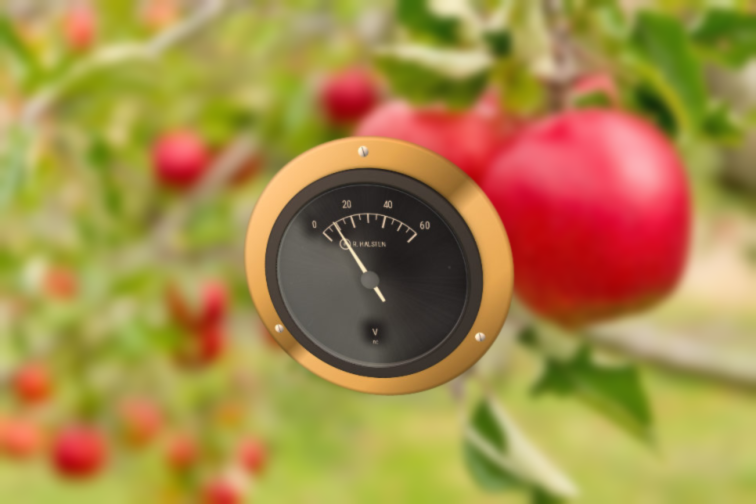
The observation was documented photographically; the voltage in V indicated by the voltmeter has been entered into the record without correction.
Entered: 10 V
